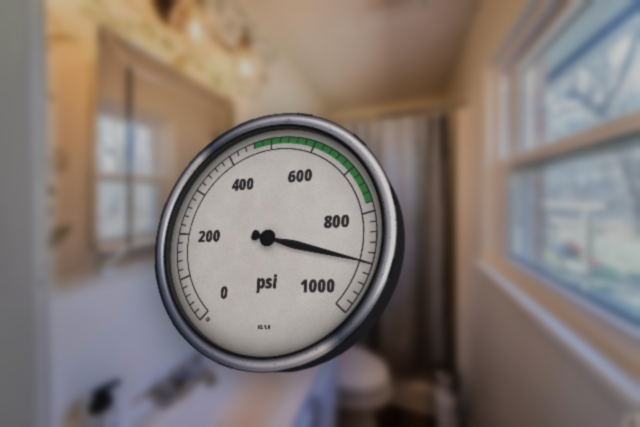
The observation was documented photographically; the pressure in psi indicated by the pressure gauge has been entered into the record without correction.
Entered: 900 psi
